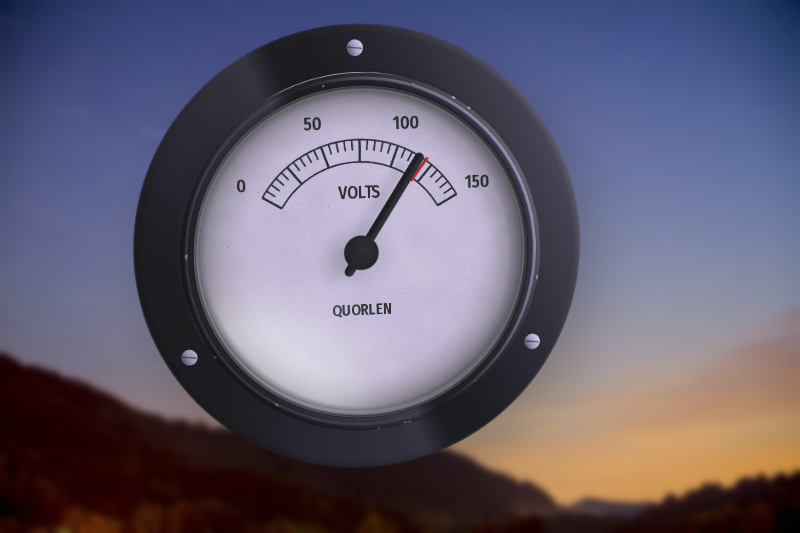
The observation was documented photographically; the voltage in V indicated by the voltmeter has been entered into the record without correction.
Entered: 115 V
